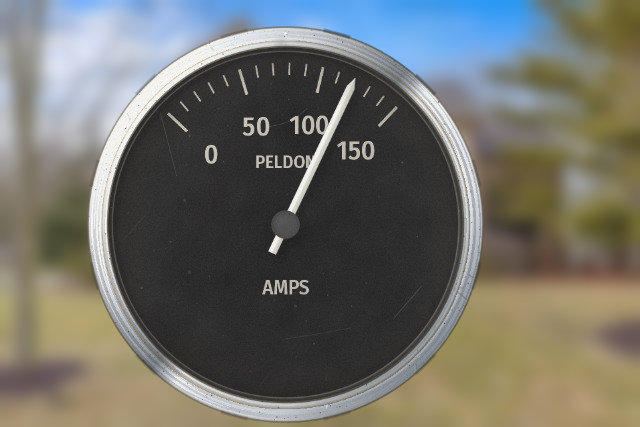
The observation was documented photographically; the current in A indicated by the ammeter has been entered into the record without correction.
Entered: 120 A
